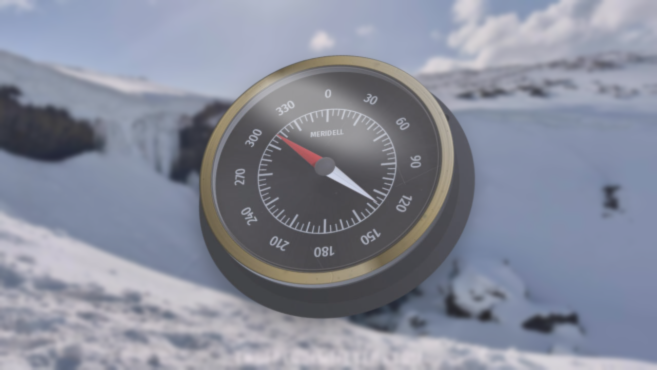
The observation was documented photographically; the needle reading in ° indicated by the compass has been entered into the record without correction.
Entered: 310 °
